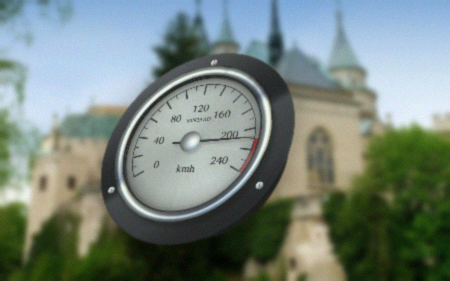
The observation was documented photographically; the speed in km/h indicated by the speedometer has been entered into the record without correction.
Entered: 210 km/h
